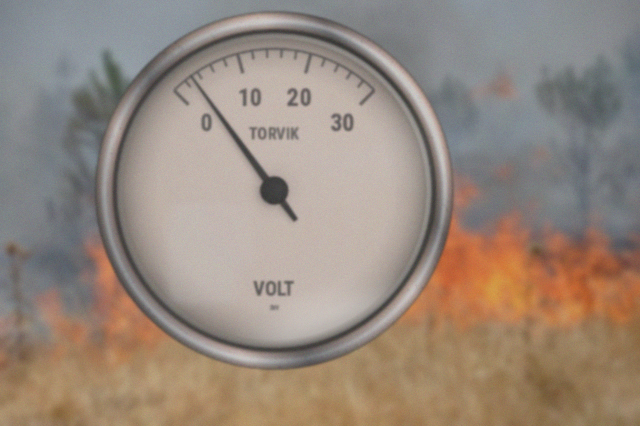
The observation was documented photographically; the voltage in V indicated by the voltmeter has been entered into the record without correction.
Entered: 3 V
